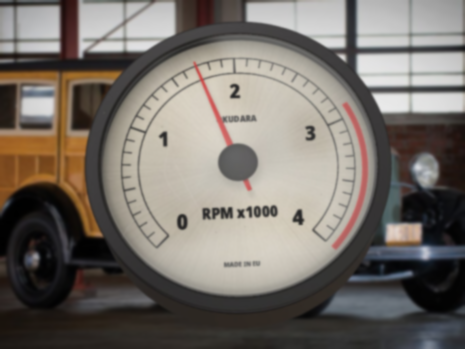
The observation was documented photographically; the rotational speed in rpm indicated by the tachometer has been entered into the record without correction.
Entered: 1700 rpm
